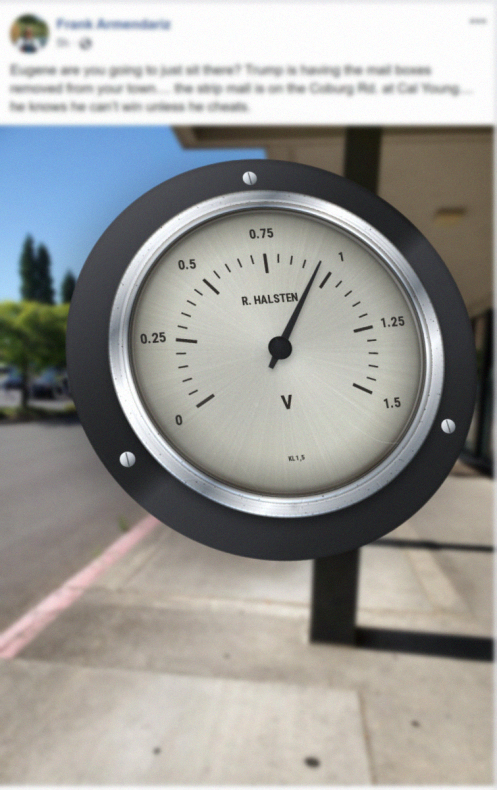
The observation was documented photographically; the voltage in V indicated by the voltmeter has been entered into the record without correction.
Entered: 0.95 V
